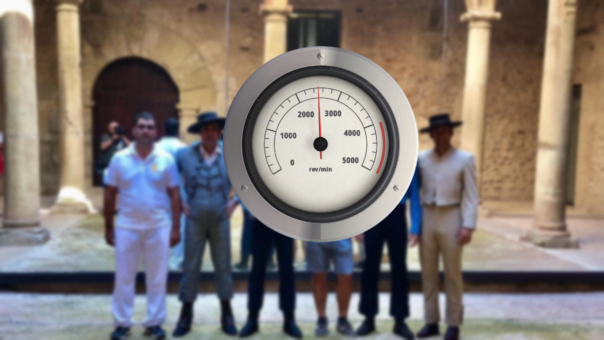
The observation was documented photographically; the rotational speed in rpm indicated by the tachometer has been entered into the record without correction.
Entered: 2500 rpm
